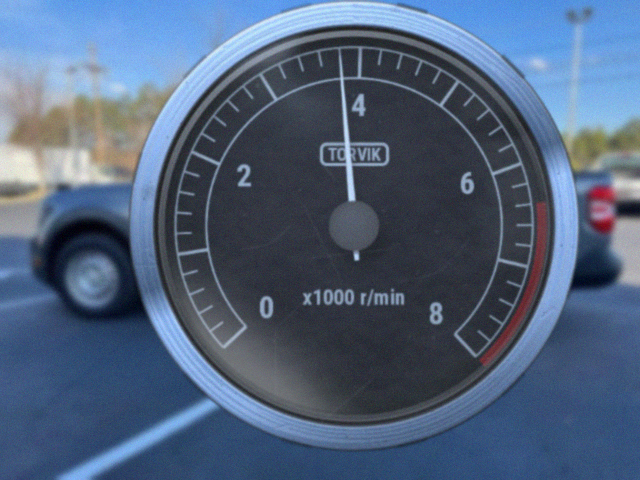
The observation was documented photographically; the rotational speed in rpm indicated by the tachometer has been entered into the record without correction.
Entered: 3800 rpm
